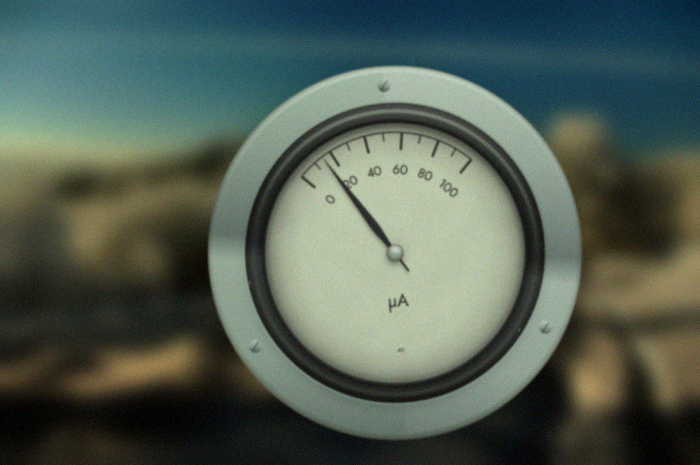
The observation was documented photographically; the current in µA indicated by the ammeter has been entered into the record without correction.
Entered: 15 µA
